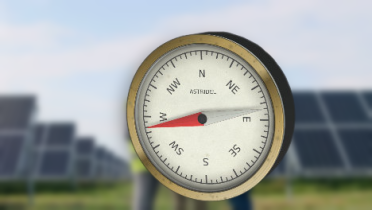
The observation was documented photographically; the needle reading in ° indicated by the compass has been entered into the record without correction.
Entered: 260 °
